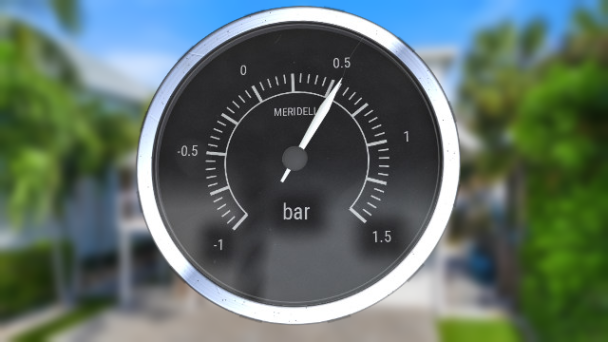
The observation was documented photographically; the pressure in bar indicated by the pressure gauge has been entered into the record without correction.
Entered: 0.55 bar
